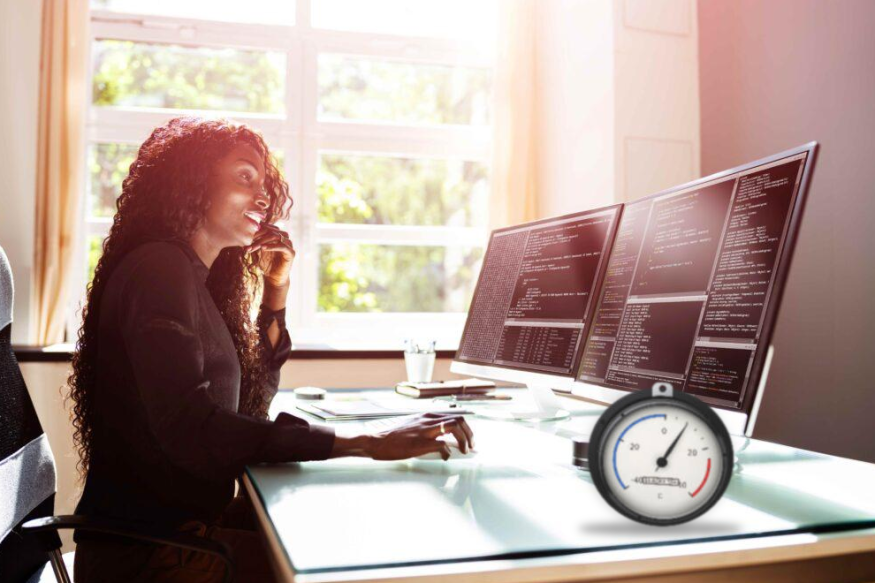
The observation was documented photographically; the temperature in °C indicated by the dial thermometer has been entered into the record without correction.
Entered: 8 °C
